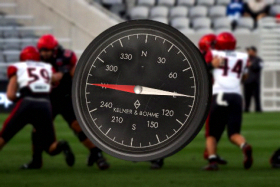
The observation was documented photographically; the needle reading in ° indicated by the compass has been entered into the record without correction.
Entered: 270 °
